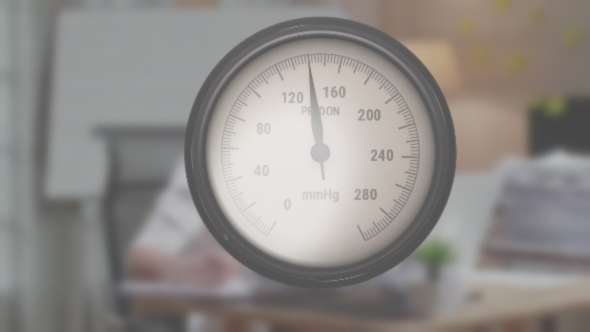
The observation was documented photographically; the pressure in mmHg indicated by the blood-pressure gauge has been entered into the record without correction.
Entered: 140 mmHg
